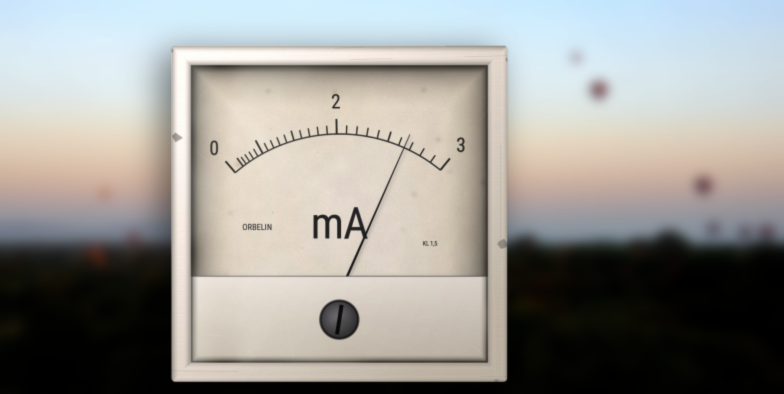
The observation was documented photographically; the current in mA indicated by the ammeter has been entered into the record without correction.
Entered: 2.65 mA
